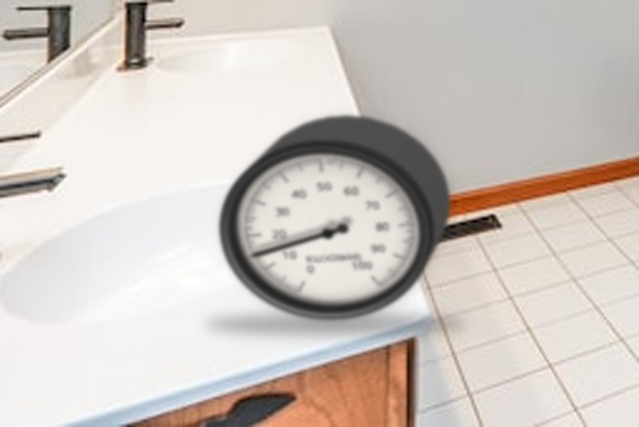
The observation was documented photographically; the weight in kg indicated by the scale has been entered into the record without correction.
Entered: 15 kg
